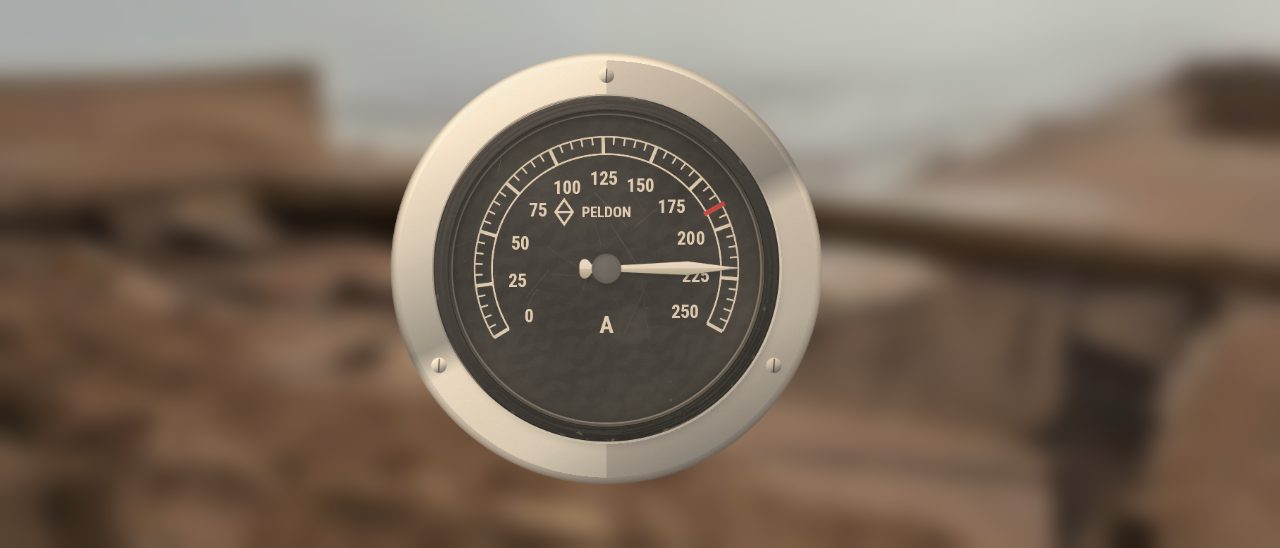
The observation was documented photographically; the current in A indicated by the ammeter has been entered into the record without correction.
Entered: 220 A
